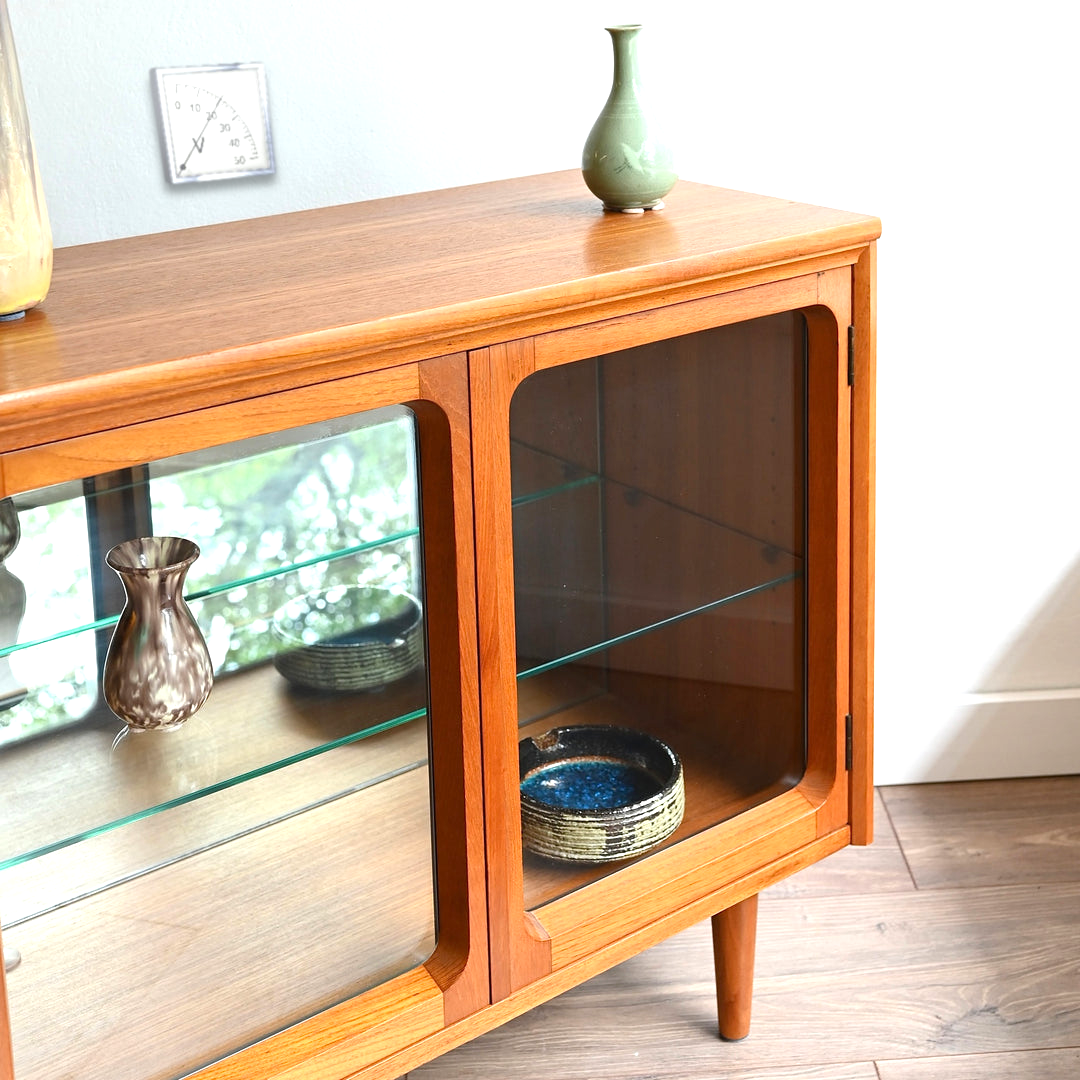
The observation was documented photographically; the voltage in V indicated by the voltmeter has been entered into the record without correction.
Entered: 20 V
